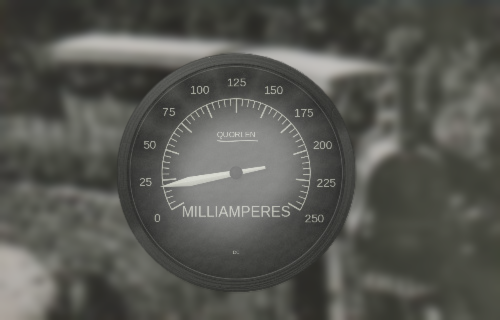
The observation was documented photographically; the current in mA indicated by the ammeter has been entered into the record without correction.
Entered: 20 mA
